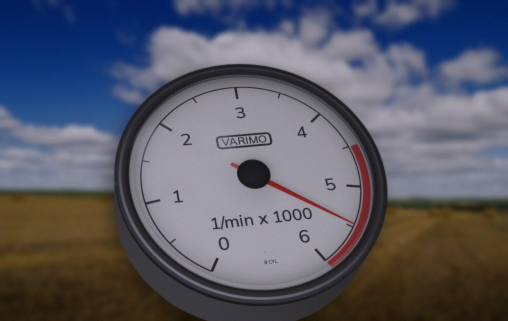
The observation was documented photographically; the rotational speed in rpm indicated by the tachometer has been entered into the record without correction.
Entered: 5500 rpm
